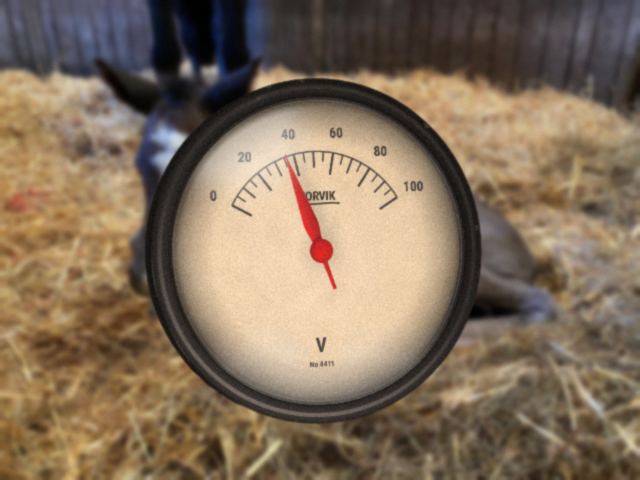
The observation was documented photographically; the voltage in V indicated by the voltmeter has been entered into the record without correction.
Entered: 35 V
